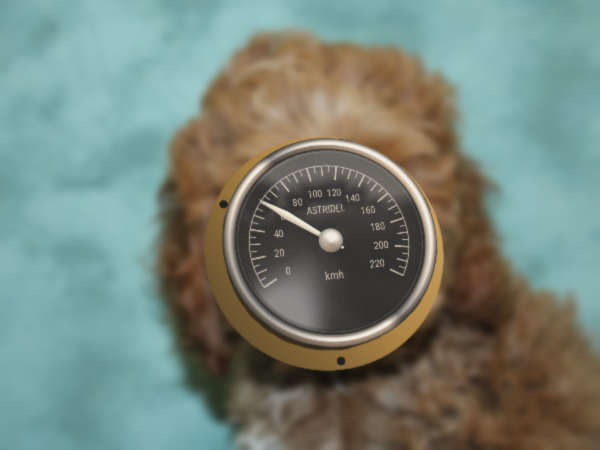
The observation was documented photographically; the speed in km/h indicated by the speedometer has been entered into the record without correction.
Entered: 60 km/h
